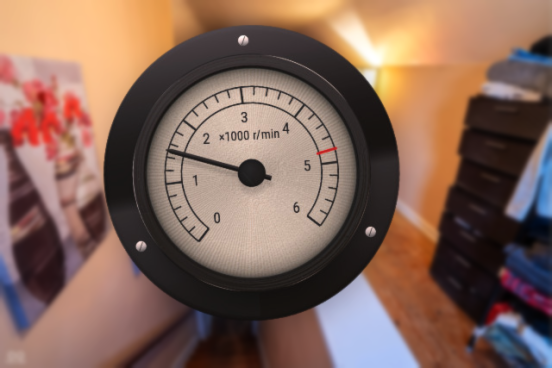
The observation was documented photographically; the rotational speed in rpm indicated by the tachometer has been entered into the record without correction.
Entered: 1500 rpm
